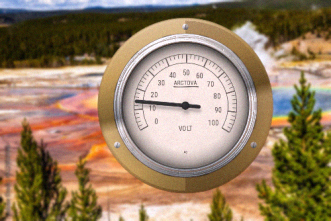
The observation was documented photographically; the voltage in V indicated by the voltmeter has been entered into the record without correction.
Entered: 14 V
